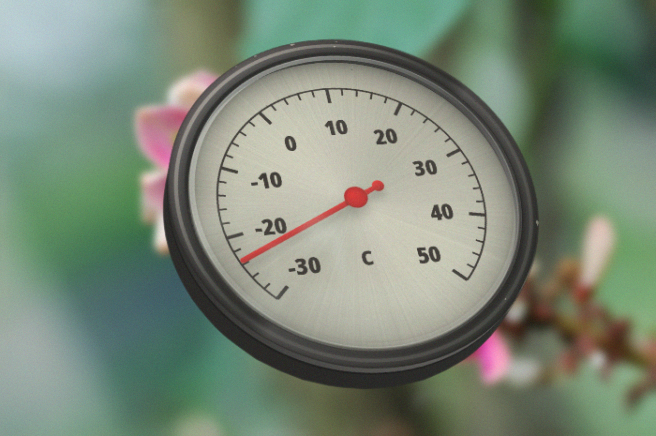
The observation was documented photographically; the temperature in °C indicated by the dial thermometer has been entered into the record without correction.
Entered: -24 °C
